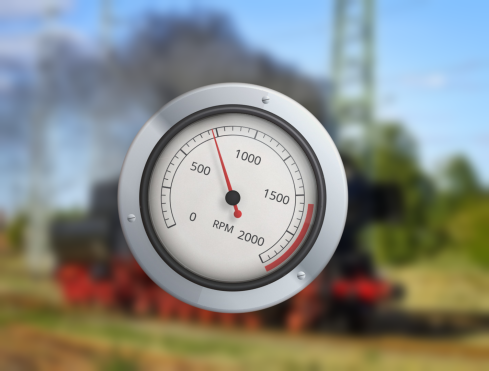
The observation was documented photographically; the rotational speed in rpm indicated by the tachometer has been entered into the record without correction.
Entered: 725 rpm
